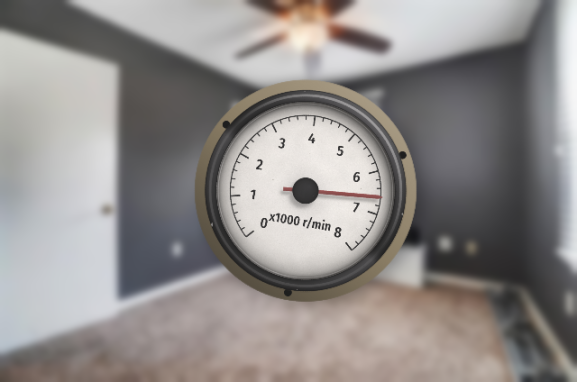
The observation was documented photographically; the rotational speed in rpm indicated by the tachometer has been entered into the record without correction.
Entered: 6600 rpm
